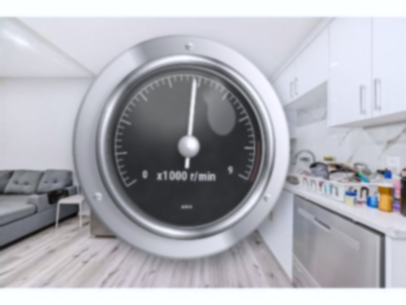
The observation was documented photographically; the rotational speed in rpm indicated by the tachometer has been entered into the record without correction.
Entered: 4800 rpm
